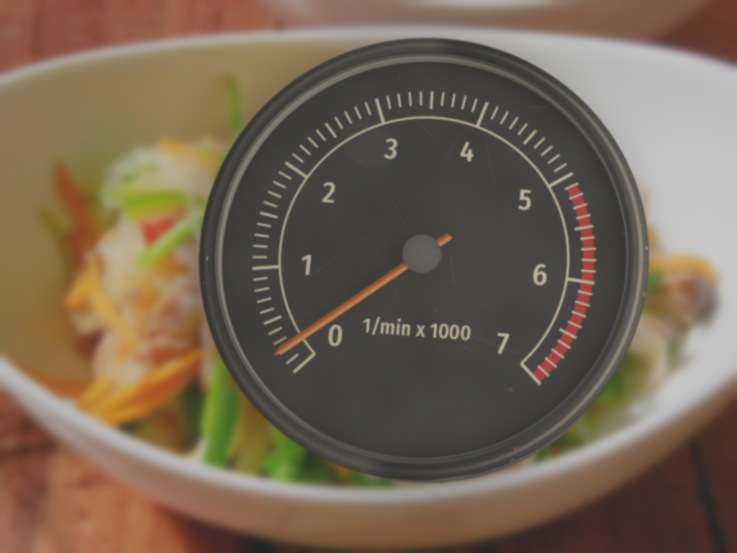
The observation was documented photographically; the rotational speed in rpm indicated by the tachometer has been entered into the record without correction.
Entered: 200 rpm
